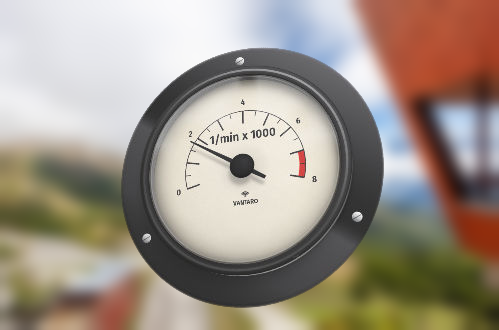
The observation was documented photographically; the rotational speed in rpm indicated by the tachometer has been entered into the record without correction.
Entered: 1750 rpm
